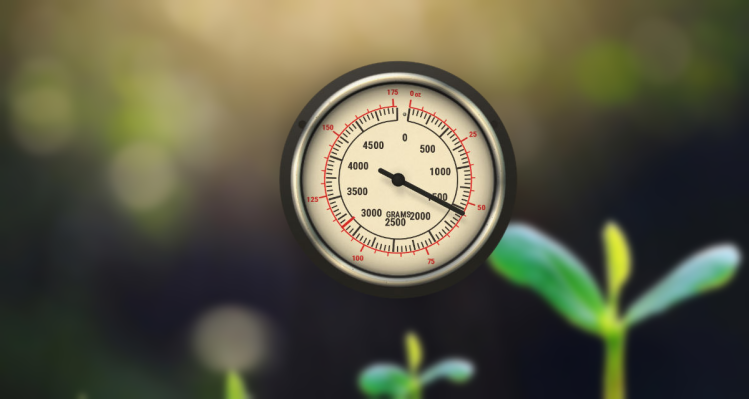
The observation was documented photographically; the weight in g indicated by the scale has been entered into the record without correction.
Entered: 1550 g
